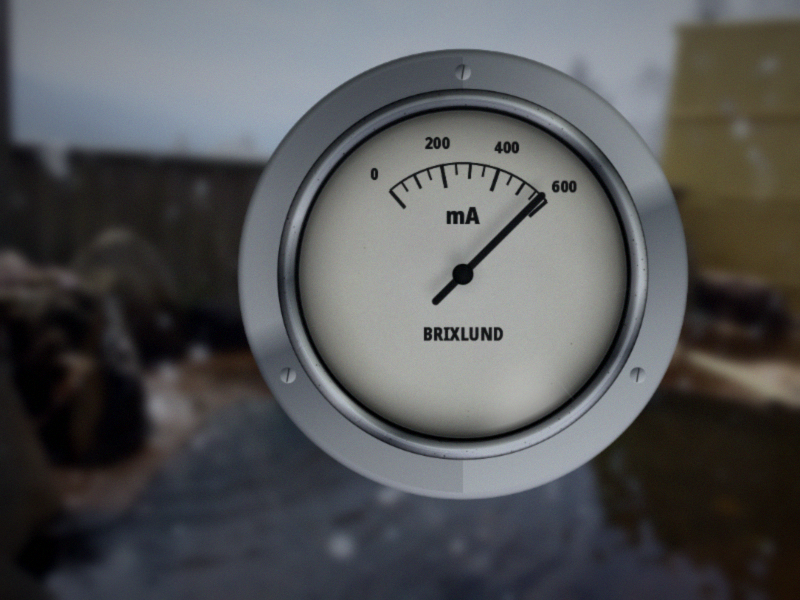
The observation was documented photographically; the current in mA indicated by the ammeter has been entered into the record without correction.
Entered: 575 mA
